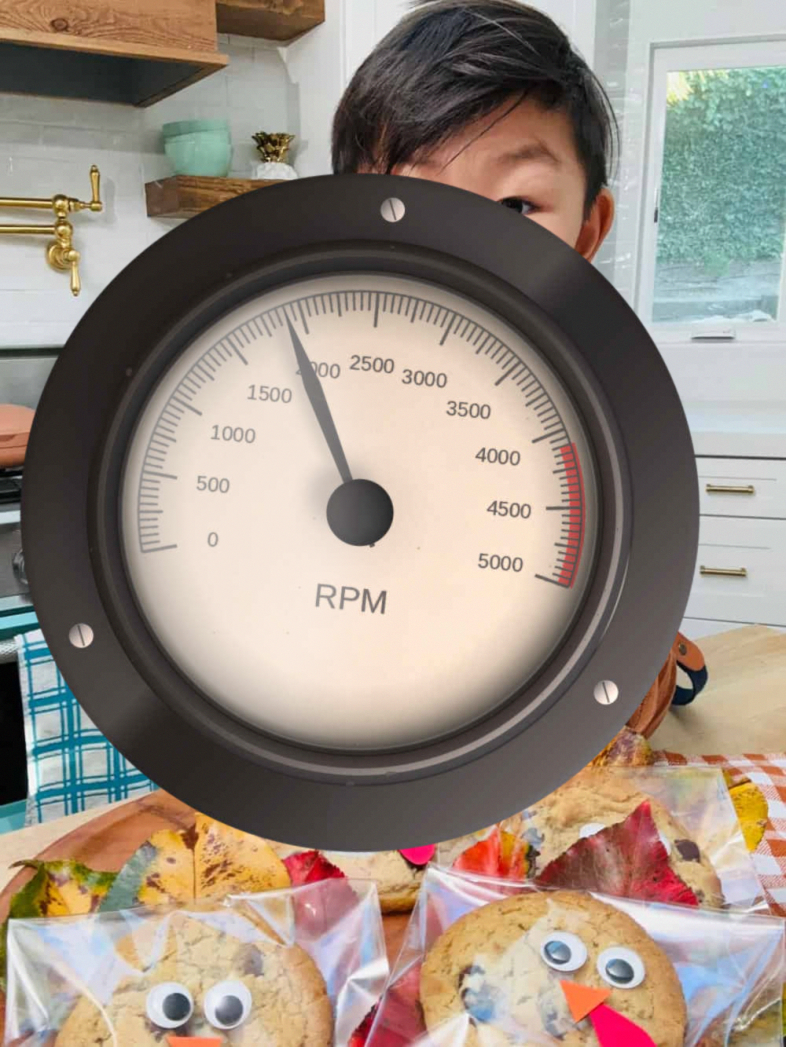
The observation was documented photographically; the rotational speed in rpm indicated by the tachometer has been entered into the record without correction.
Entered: 1900 rpm
